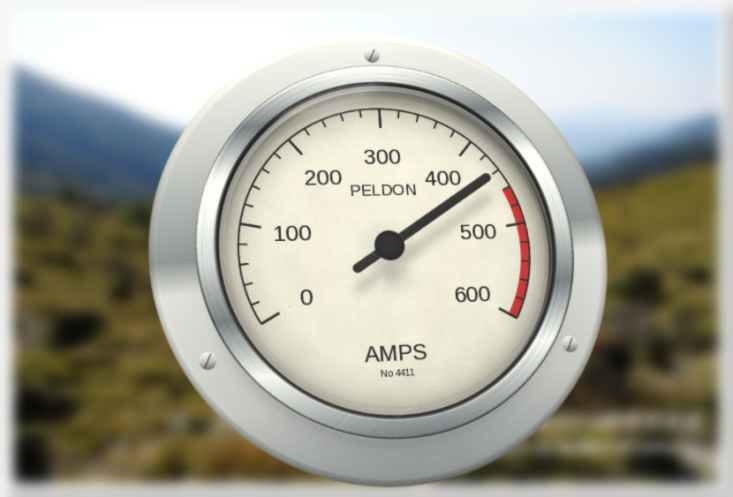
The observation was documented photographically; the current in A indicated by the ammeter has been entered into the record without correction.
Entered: 440 A
